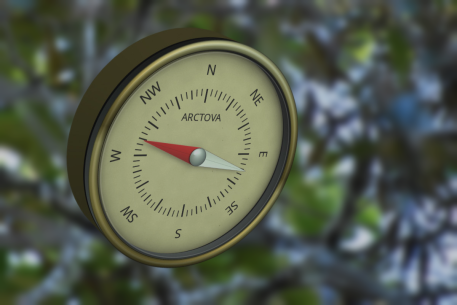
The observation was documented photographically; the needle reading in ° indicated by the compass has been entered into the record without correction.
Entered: 285 °
